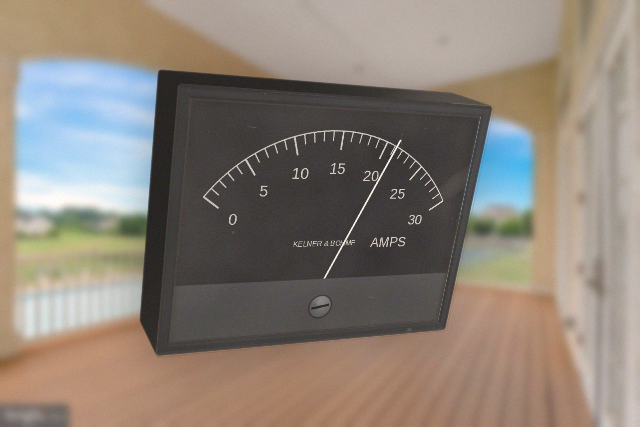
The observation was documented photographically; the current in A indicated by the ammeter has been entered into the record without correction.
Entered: 21 A
